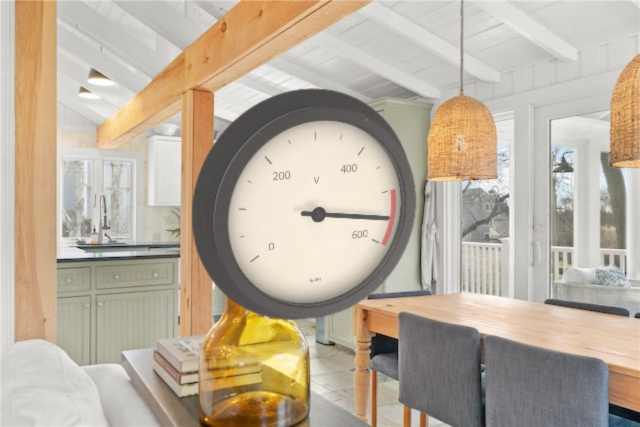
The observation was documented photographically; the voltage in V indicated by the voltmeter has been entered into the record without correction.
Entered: 550 V
